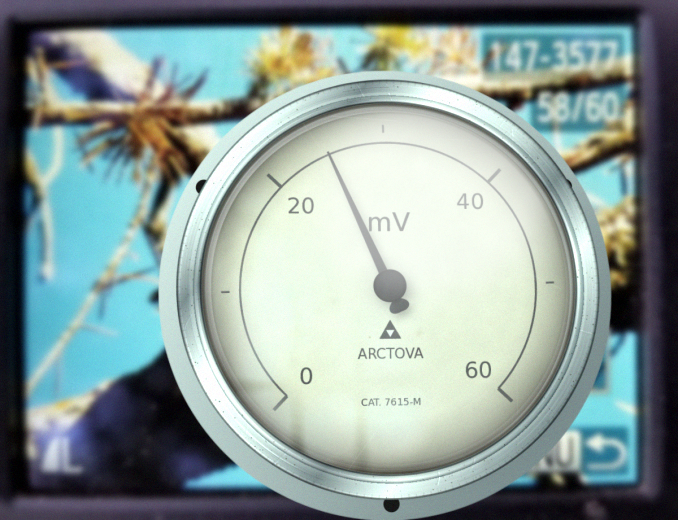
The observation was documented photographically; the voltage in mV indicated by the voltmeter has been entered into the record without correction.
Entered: 25 mV
